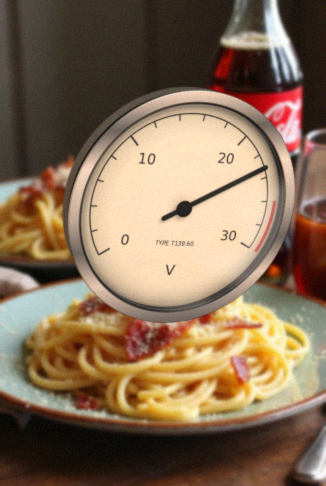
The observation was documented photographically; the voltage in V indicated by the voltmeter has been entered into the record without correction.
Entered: 23 V
